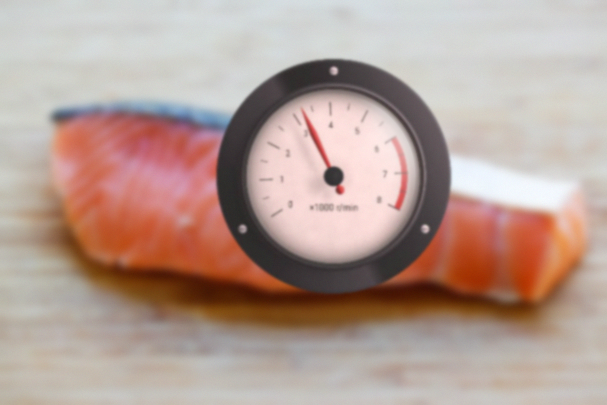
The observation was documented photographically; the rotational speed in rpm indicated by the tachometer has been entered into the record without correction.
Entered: 3250 rpm
